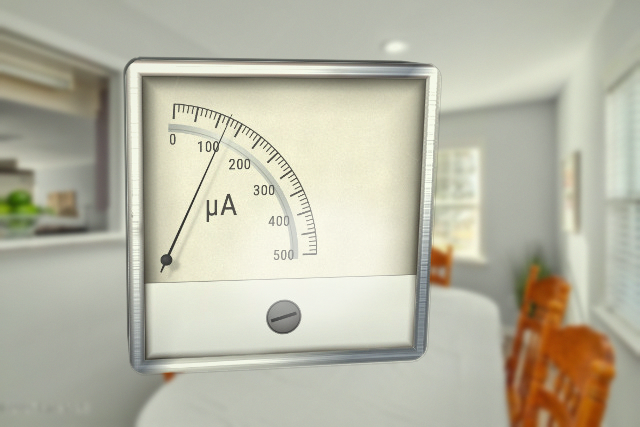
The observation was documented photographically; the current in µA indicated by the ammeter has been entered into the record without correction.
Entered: 120 µA
